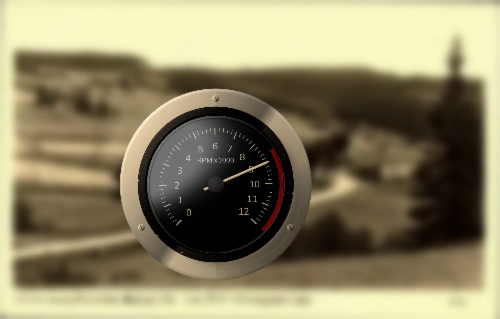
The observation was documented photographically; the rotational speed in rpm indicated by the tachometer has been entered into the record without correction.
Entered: 9000 rpm
